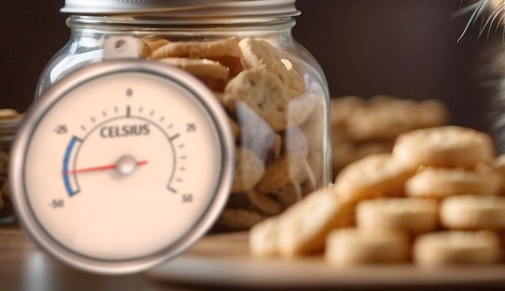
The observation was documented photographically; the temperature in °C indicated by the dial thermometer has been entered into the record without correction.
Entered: -40 °C
